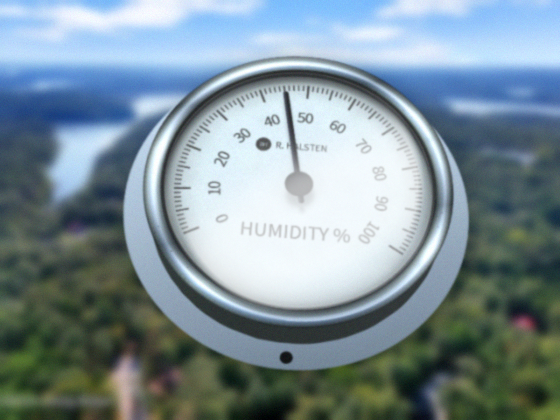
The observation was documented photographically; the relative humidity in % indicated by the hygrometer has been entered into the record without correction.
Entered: 45 %
